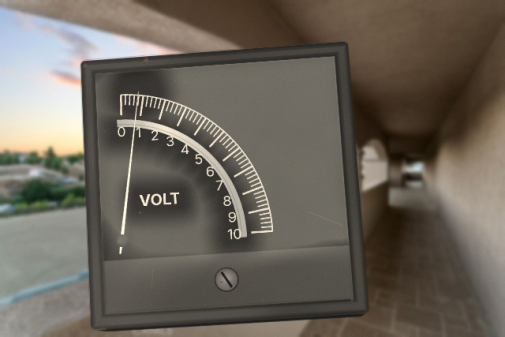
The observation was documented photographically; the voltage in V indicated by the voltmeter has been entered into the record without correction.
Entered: 0.8 V
